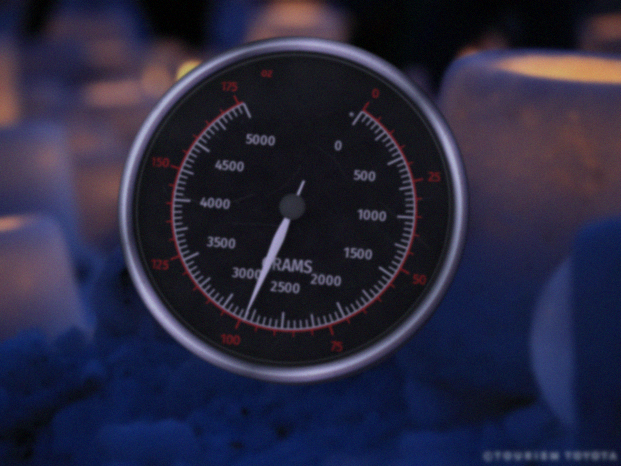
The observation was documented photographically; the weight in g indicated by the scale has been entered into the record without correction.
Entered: 2800 g
